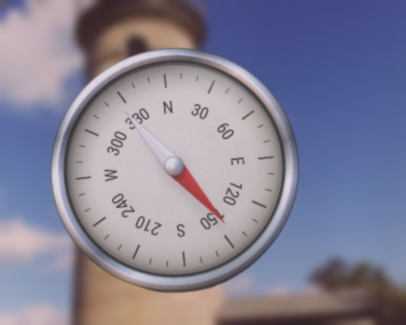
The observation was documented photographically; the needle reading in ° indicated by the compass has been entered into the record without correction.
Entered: 145 °
